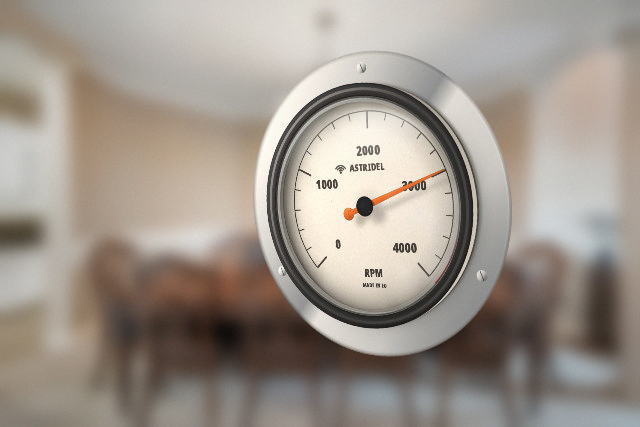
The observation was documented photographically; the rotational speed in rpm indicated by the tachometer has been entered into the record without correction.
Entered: 3000 rpm
